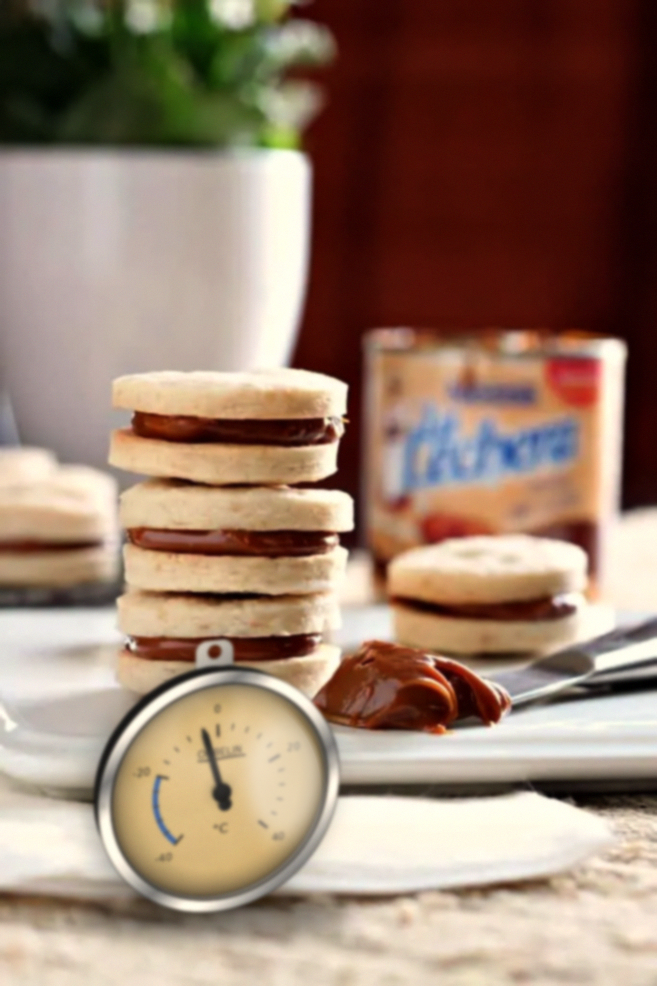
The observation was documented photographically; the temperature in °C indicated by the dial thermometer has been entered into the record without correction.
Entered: -4 °C
